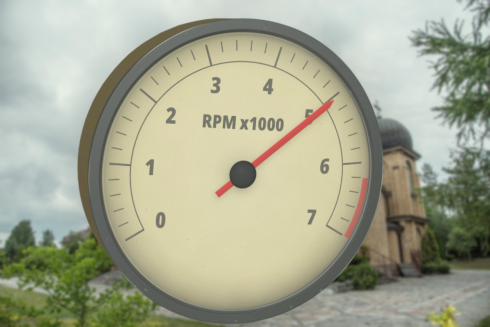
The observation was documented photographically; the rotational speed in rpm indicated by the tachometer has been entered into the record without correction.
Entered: 5000 rpm
